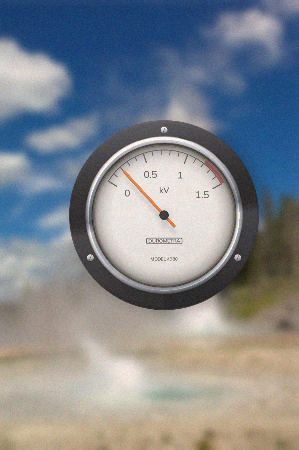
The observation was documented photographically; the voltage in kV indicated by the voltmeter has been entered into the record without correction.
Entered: 0.2 kV
